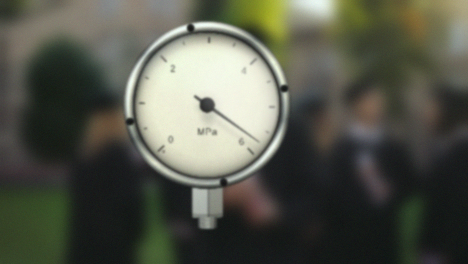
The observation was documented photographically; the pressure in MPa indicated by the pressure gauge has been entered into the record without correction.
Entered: 5.75 MPa
